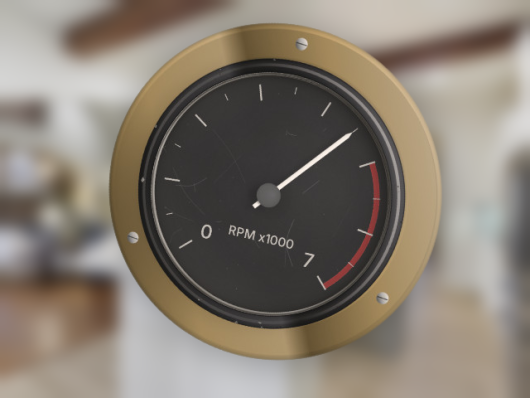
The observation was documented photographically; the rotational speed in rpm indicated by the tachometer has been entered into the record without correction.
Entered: 4500 rpm
